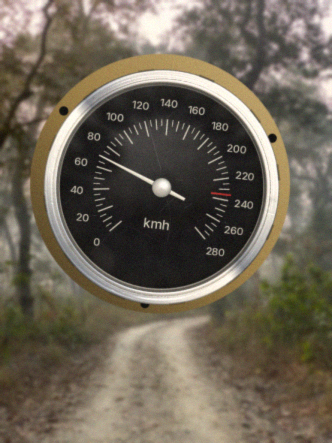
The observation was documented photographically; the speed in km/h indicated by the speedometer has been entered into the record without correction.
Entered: 70 km/h
